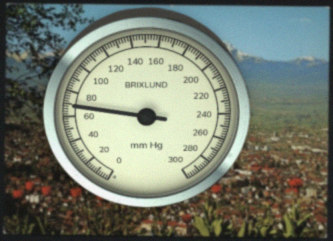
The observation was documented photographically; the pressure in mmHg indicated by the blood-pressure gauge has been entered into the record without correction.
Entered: 70 mmHg
